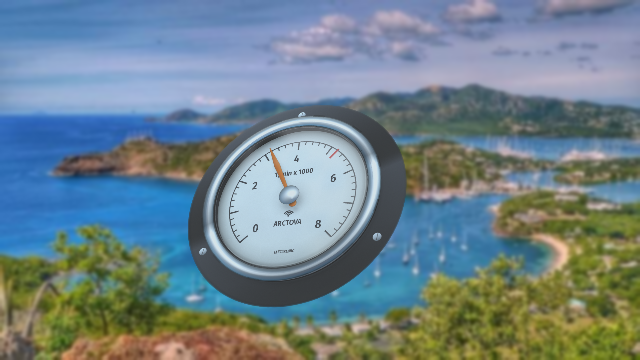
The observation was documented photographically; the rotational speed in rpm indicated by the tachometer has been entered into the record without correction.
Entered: 3200 rpm
